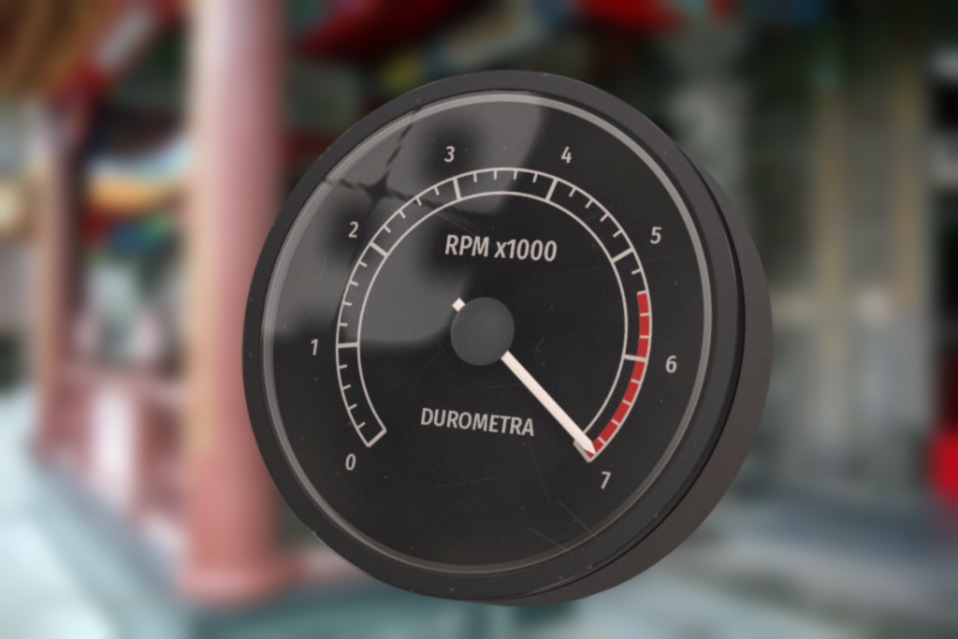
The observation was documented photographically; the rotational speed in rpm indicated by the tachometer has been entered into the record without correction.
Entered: 6900 rpm
